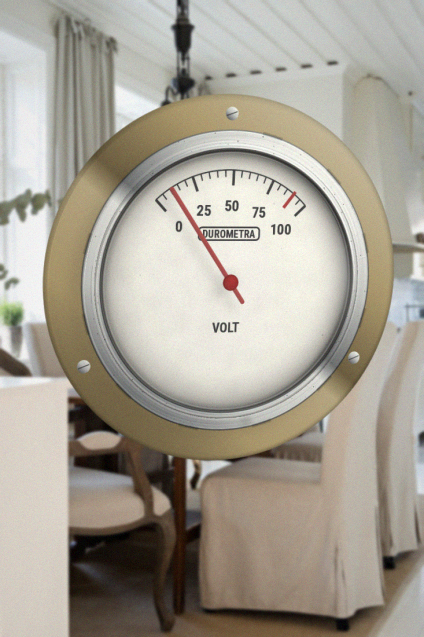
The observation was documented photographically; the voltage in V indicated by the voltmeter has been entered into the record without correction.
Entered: 10 V
